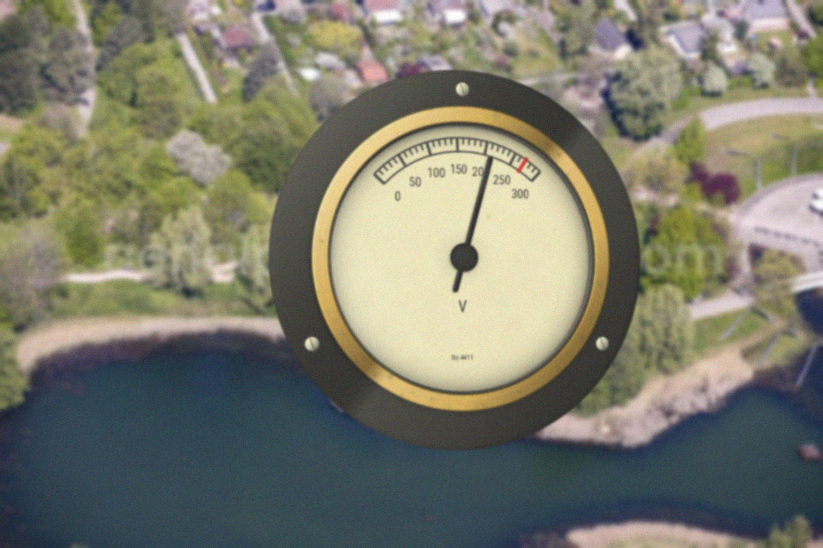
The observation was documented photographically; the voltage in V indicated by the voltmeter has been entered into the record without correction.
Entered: 210 V
